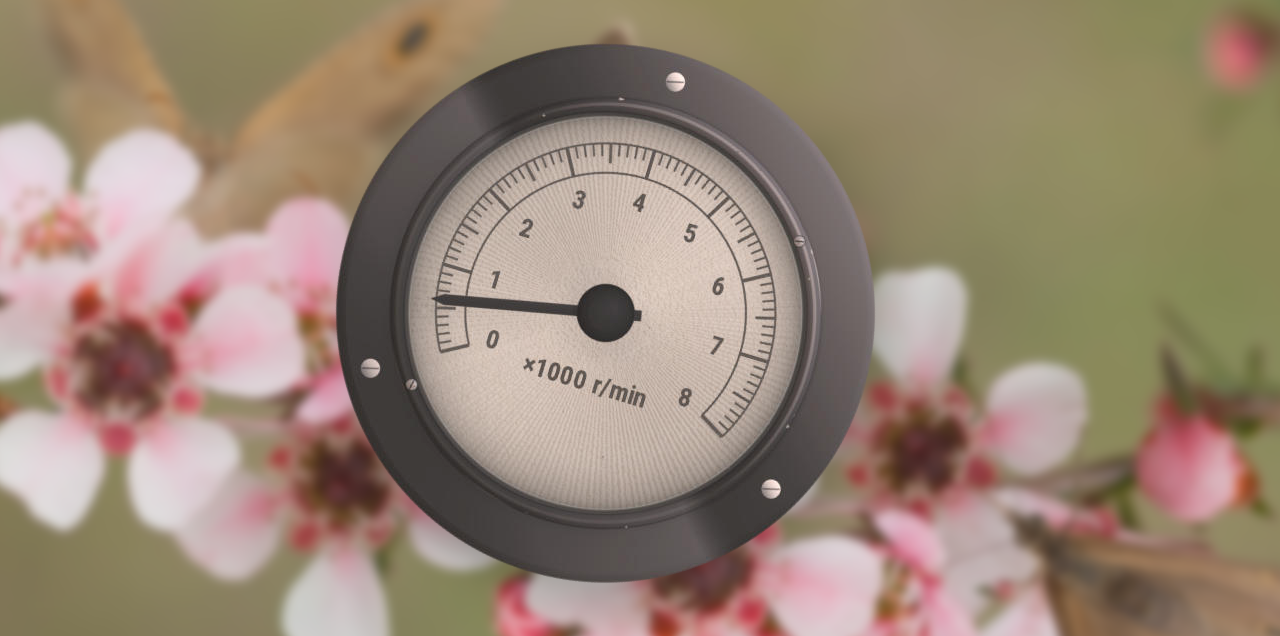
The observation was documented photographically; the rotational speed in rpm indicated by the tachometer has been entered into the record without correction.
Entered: 600 rpm
